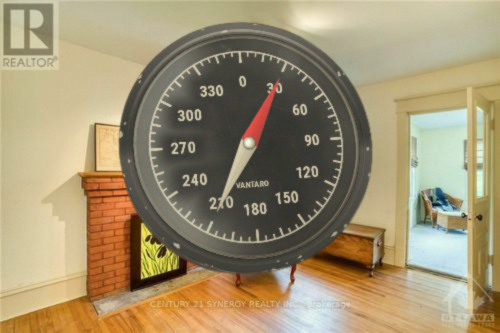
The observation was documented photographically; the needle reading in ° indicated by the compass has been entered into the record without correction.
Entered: 30 °
